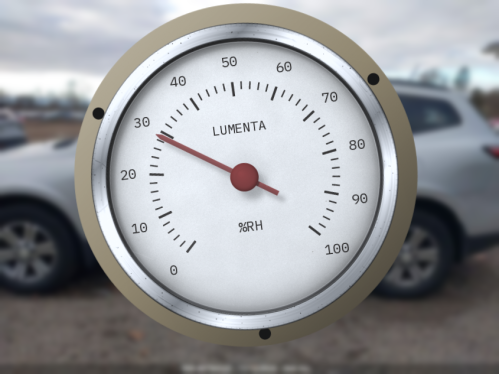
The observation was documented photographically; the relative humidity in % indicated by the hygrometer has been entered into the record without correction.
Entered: 29 %
